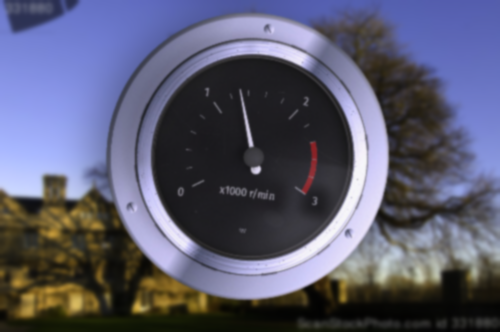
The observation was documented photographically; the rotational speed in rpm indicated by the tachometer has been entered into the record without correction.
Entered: 1300 rpm
